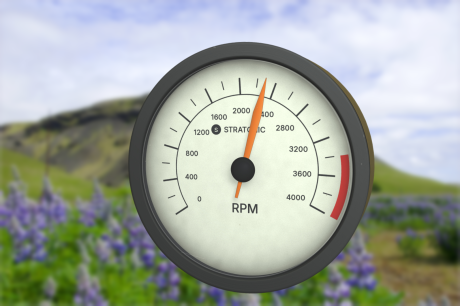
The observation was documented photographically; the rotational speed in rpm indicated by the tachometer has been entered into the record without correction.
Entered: 2300 rpm
